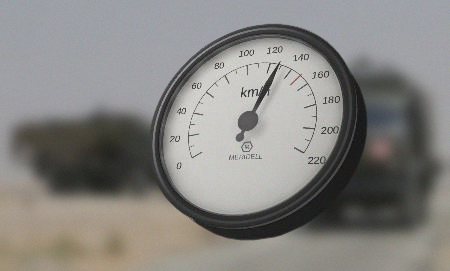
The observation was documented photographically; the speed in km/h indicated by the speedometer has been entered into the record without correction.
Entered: 130 km/h
